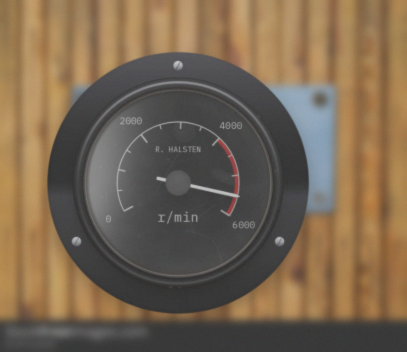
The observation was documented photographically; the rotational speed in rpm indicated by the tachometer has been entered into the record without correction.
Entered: 5500 rpm
